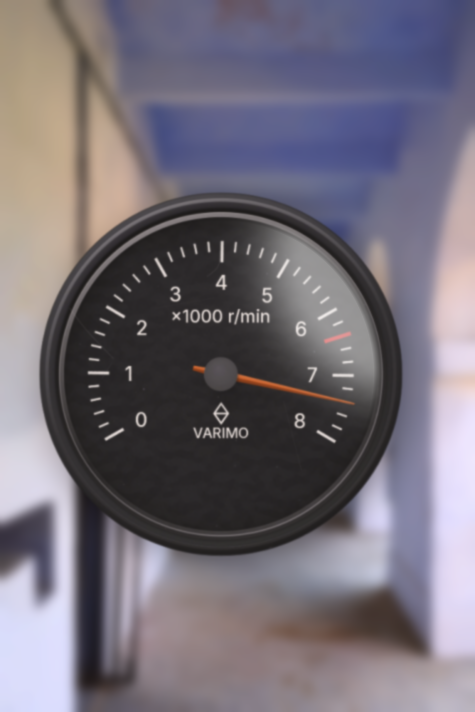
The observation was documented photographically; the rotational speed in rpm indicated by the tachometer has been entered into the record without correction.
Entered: 7400 rpm
